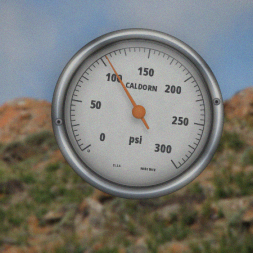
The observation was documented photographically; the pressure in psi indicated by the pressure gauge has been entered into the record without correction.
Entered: 105 psi
